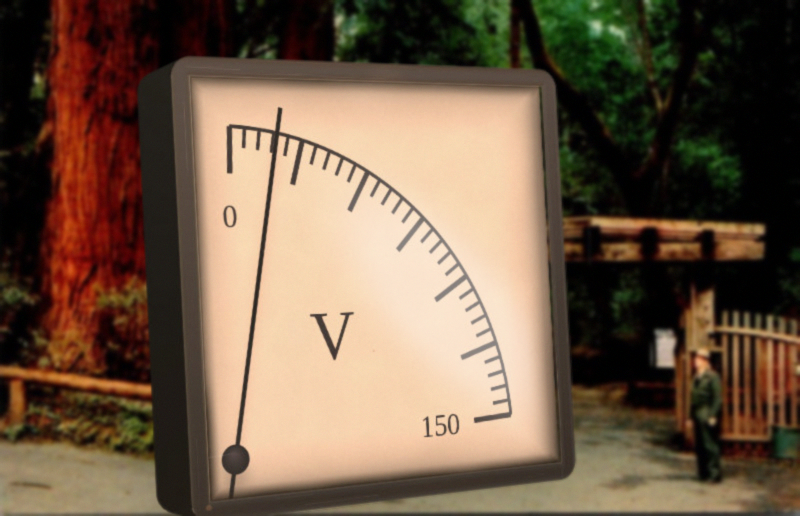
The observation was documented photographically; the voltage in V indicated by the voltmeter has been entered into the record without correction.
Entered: 15 V
